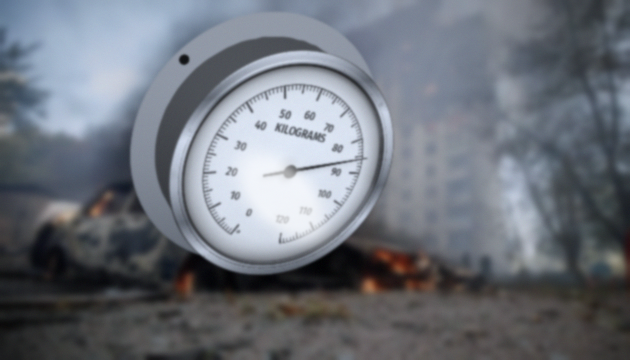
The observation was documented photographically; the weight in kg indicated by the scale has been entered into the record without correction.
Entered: 85 kg
